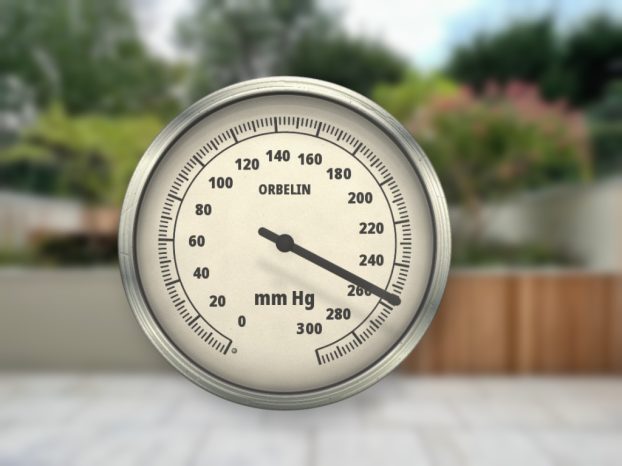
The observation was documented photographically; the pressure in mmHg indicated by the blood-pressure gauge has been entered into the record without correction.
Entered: 256 mmHg
